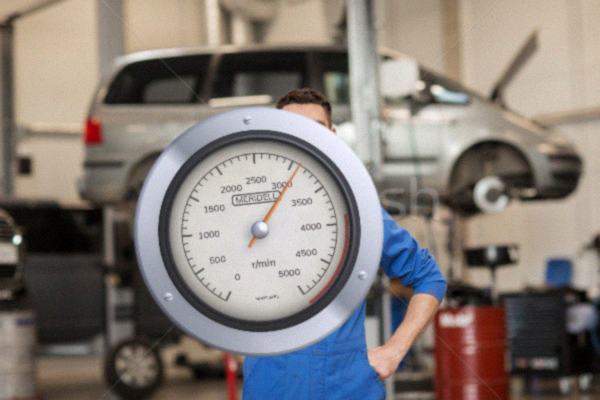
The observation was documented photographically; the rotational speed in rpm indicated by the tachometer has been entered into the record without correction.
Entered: 3100 rpm
